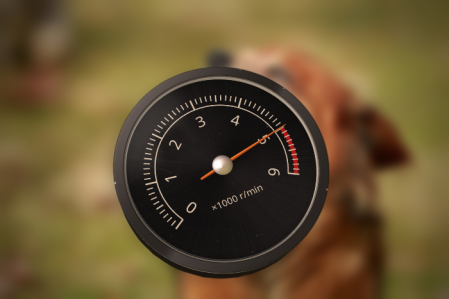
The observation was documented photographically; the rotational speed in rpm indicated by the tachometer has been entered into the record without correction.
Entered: 5000 rpm
